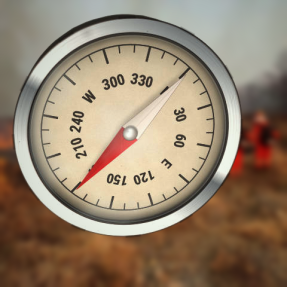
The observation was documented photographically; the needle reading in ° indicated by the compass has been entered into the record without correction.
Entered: 180 °
